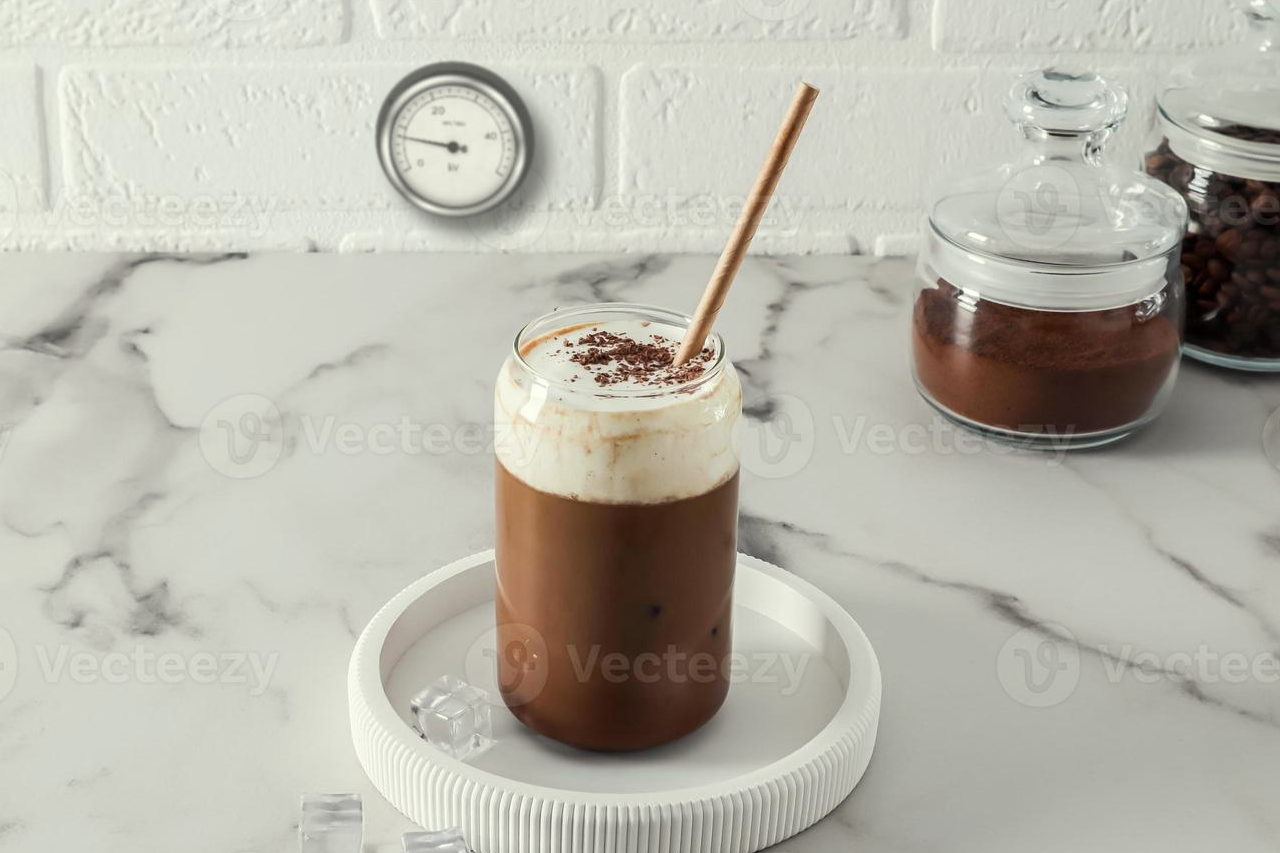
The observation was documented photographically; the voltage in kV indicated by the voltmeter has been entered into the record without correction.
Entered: 8 kV
